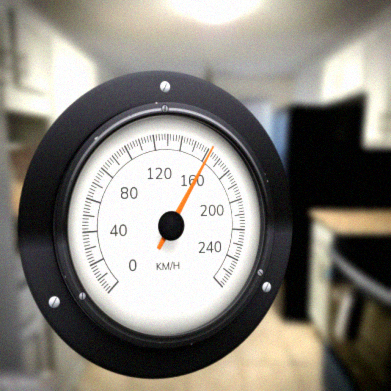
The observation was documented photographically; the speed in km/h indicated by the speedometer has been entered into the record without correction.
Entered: 160 km/h
